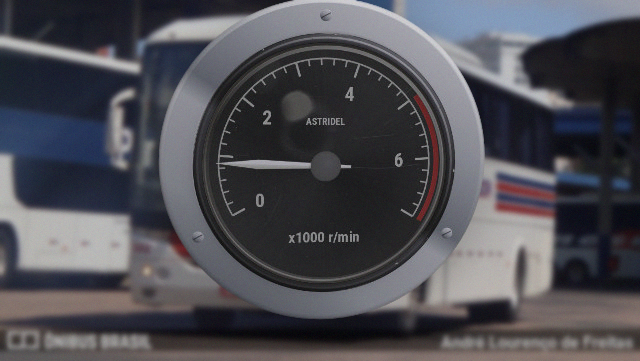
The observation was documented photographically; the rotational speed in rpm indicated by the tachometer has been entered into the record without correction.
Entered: 900 rpm
